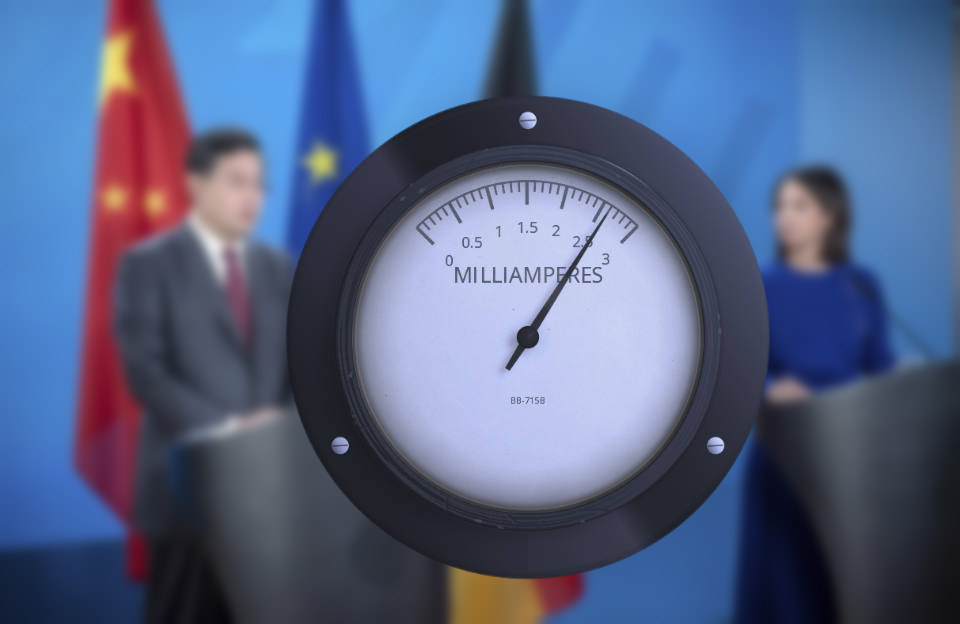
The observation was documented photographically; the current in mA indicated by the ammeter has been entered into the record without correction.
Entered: 2.6 mA
